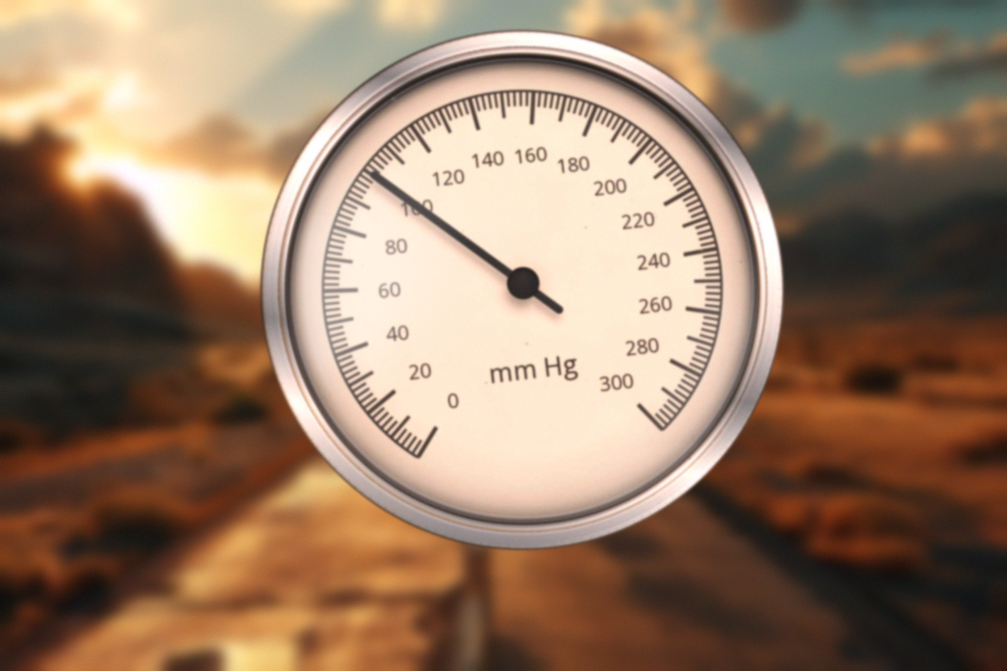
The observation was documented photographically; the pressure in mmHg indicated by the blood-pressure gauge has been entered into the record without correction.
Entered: 100 mmHg
